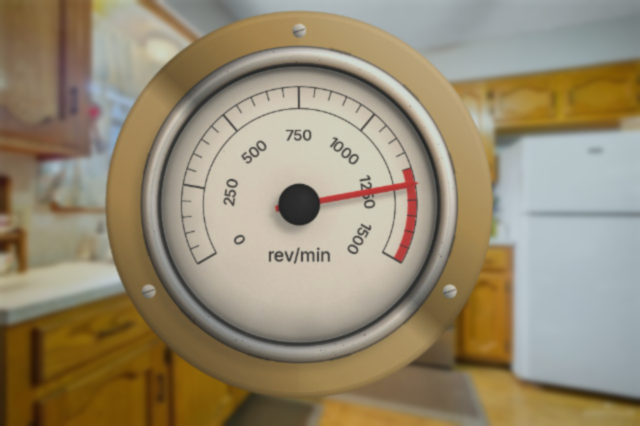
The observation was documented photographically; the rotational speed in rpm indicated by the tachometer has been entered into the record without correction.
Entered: 1250 rpm
